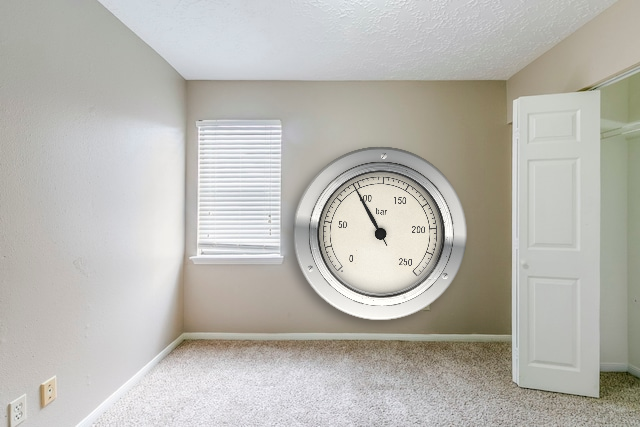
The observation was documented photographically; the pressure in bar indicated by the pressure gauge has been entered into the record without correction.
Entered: 95 bar
